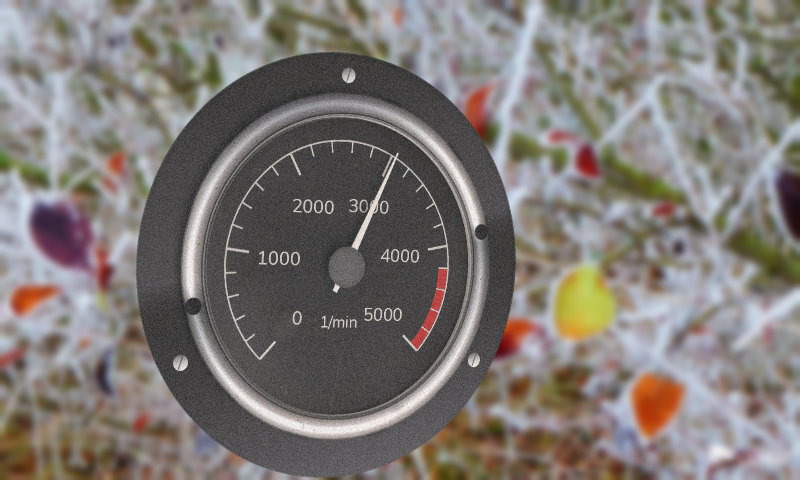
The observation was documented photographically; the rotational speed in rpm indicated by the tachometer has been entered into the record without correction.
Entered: 3000 rpm
